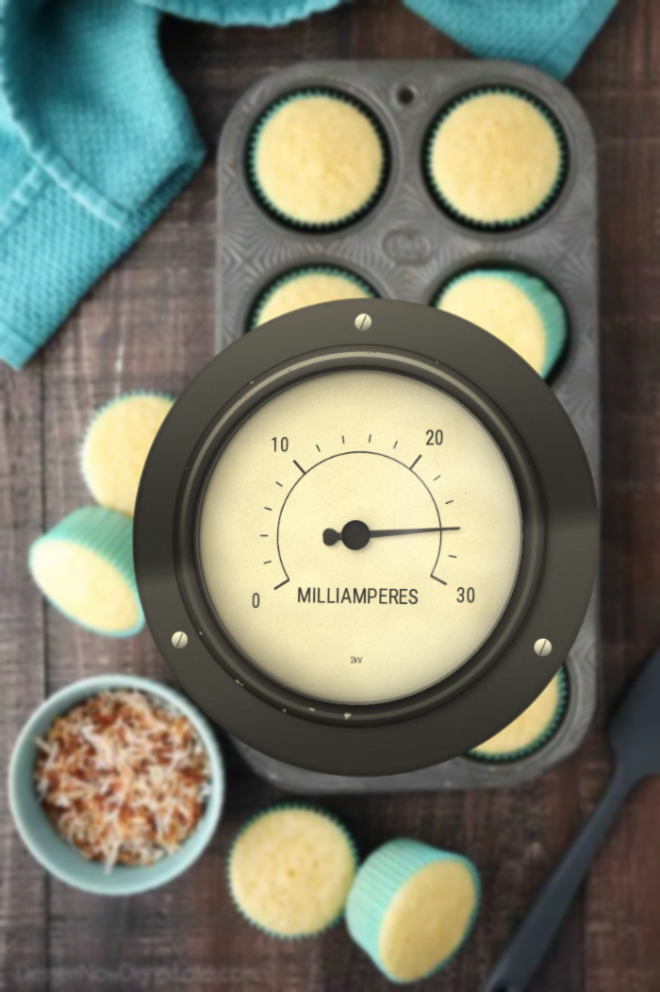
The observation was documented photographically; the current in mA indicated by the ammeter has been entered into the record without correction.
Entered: 26 mA
